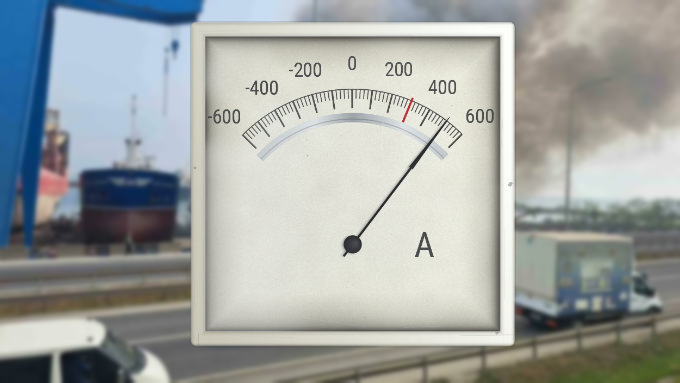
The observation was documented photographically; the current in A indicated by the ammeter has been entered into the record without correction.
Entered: 500 A
